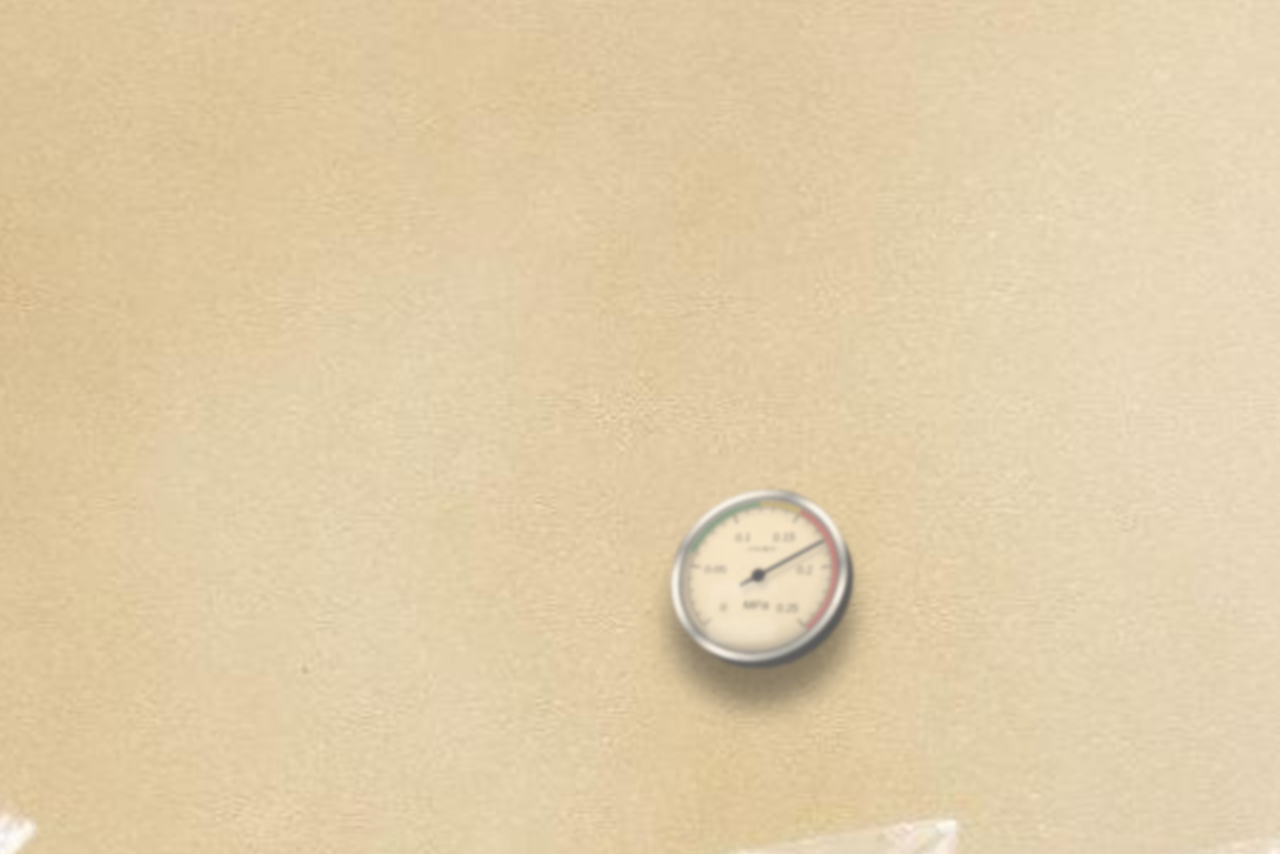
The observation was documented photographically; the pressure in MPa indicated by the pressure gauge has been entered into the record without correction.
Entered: 0.18 MPa
